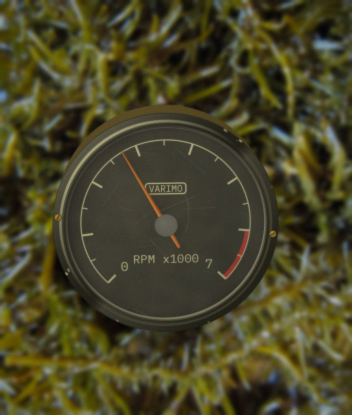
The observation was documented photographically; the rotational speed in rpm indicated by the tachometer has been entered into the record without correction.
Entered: 2750 rpm
